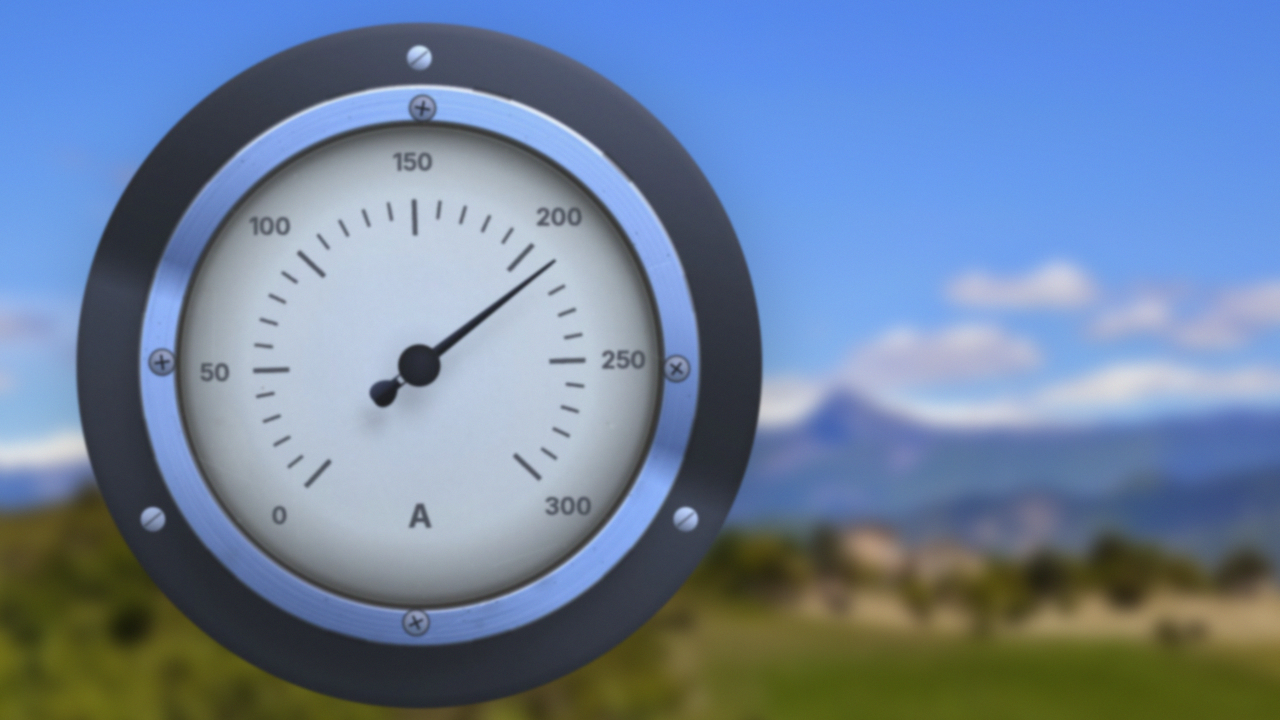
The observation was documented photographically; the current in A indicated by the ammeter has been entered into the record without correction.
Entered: 210 A
